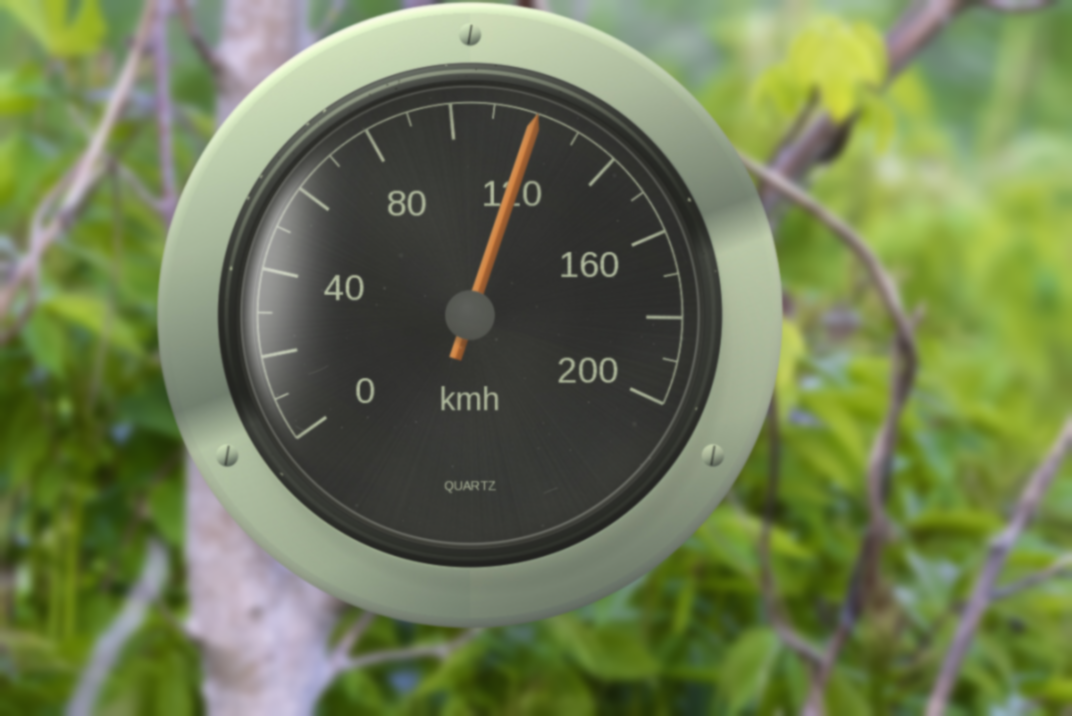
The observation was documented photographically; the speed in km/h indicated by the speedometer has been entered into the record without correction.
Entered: 120 km/h
